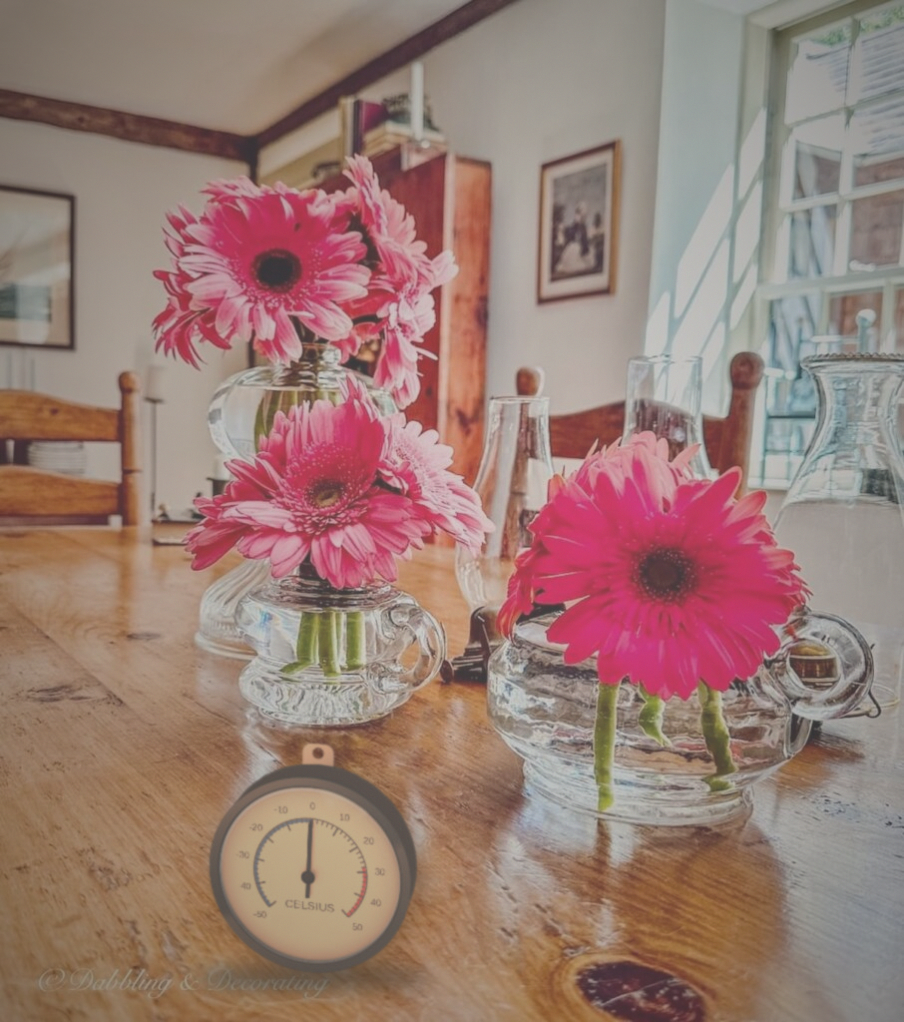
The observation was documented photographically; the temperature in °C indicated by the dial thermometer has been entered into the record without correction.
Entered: 0 °C
